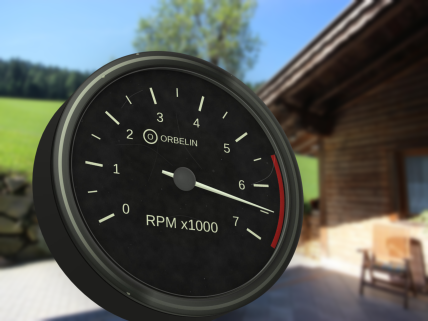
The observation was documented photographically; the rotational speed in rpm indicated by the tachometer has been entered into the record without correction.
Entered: 6500 rpm
